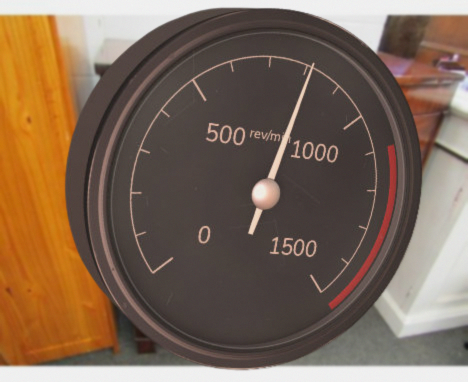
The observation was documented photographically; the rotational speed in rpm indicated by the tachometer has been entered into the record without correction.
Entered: 800 rpm
